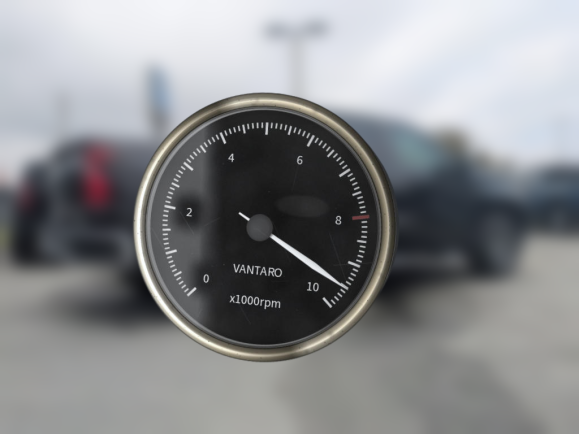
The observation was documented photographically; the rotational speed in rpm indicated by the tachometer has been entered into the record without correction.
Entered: 9500 rpm
